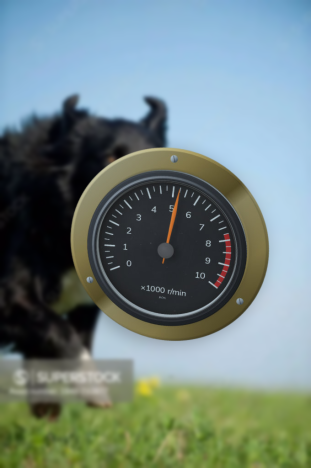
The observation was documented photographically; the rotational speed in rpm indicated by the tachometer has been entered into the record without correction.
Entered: 5250 rpm
